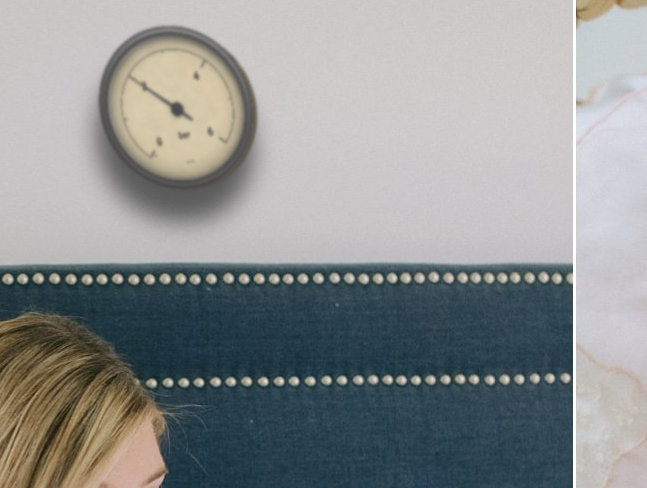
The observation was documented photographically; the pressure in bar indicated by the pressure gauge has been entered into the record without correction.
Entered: 2 bar
